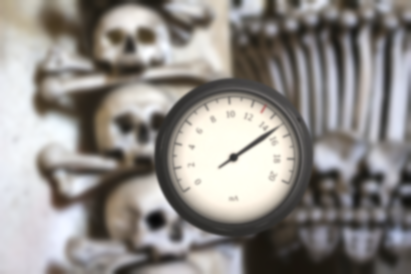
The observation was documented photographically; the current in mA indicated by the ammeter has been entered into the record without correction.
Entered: 15 mA
